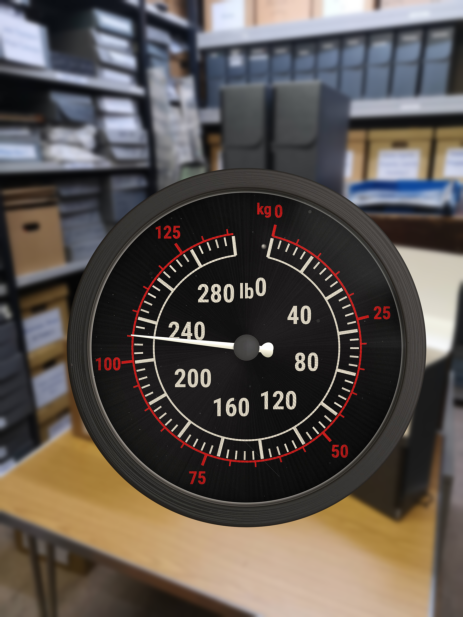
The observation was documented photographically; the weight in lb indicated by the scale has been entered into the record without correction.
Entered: 232 lb
